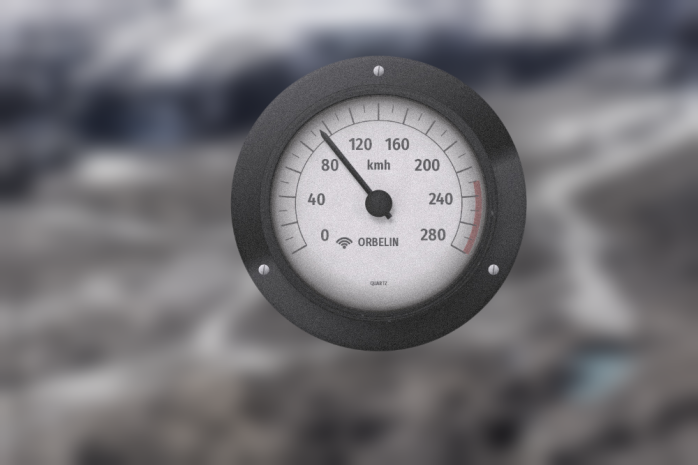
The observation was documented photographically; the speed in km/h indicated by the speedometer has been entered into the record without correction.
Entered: 95 km/h
